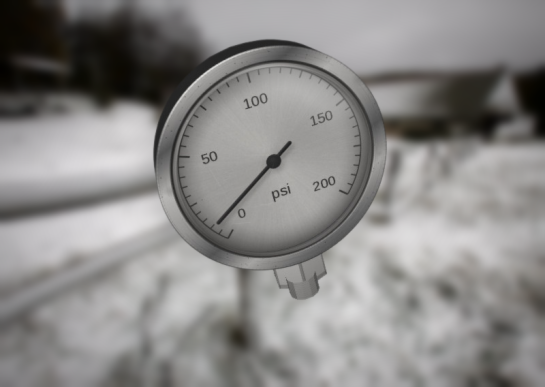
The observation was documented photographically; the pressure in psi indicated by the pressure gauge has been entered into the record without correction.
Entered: 10 psi
